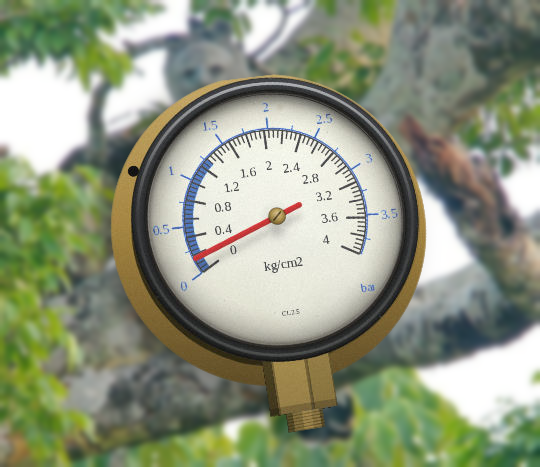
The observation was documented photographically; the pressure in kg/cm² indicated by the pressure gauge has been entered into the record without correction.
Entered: 0.15 kg/cm²
